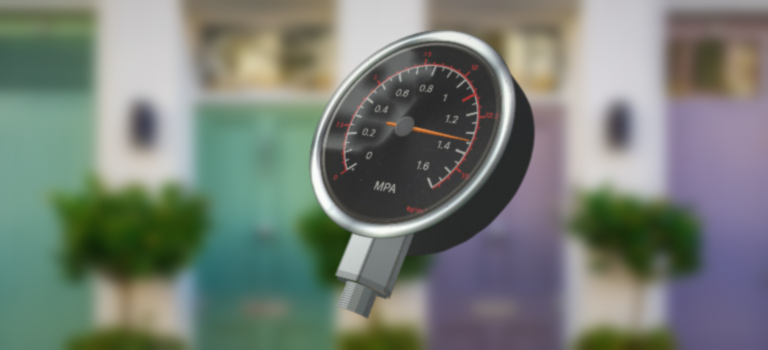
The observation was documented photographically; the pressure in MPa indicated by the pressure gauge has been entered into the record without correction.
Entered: 1.35 MPa
